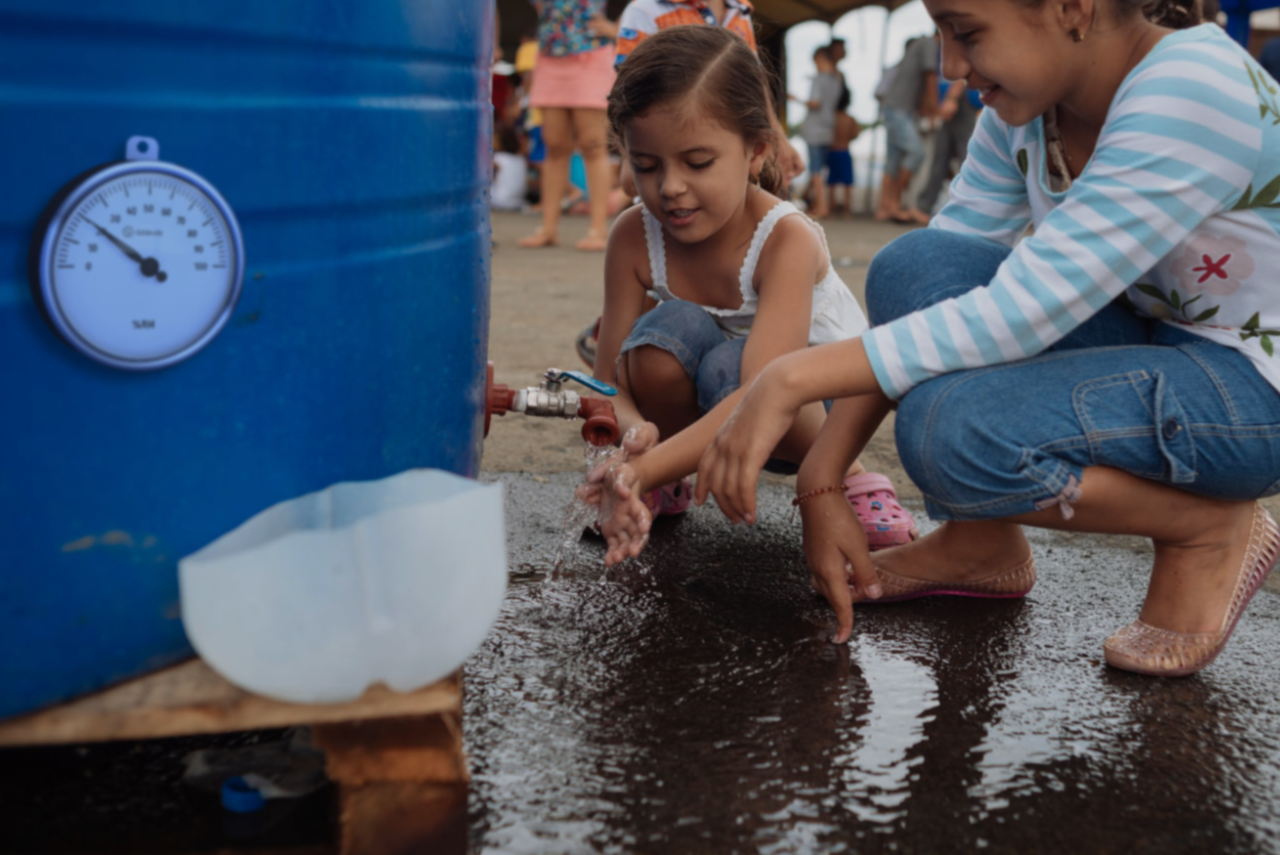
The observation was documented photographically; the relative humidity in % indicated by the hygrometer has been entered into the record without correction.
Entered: 20 %
